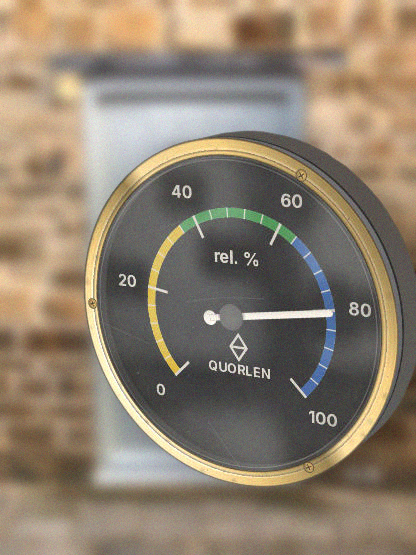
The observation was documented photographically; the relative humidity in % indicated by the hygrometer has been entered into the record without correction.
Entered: 80 %
